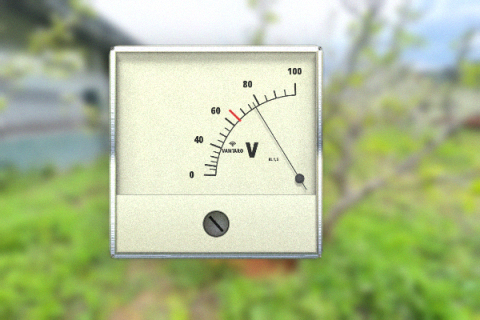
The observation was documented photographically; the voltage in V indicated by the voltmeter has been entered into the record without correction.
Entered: 77.5 V
